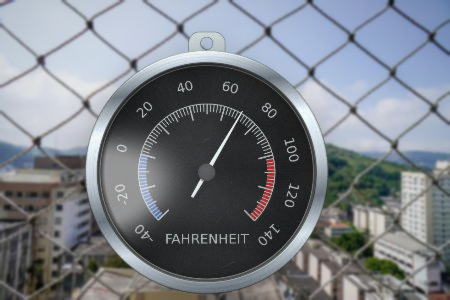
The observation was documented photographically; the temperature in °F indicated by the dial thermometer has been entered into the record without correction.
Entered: 70 °F
